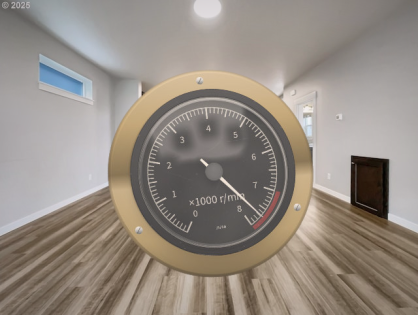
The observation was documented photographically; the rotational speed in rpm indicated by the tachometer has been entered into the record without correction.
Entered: 7700 rpm
